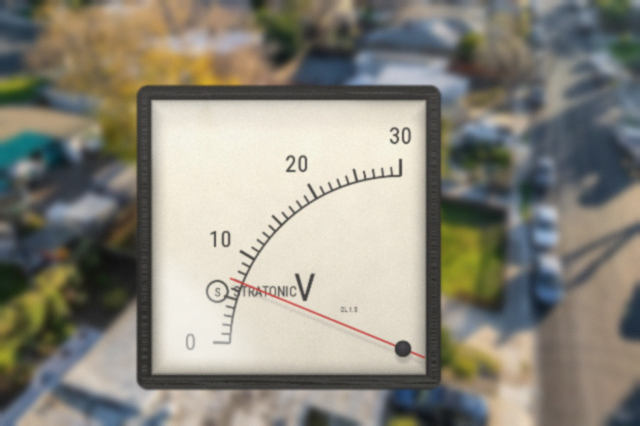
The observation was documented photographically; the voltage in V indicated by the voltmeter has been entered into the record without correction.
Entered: 7 V
